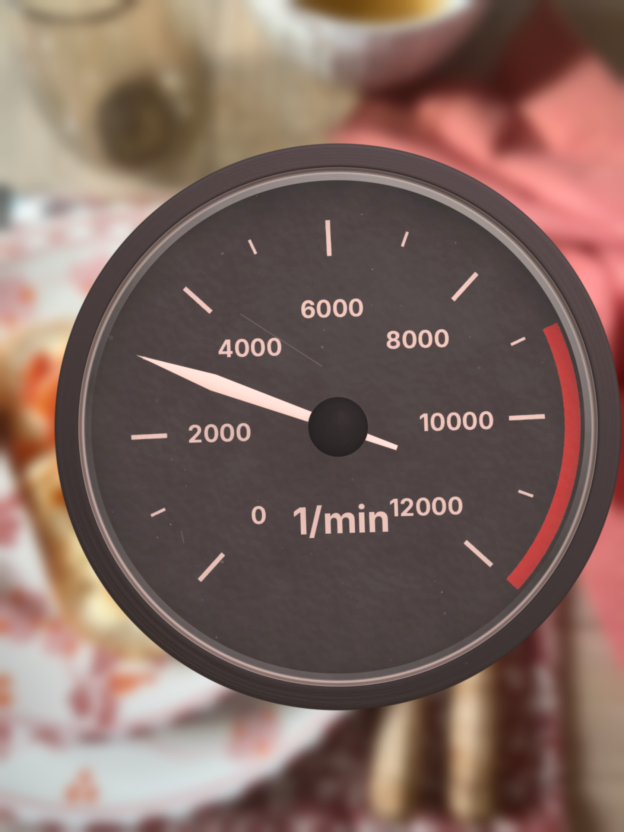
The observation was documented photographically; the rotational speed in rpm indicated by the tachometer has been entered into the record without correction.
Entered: 3000 rpm
